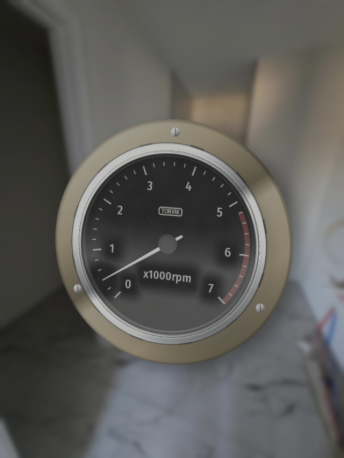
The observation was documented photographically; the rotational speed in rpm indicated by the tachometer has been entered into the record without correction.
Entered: 400 rpm
